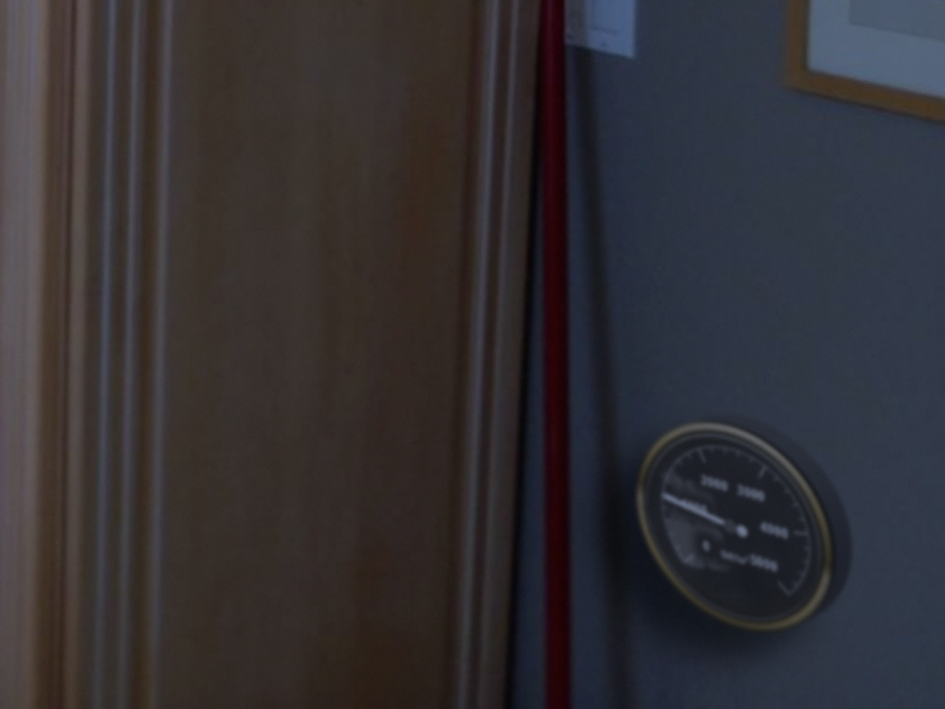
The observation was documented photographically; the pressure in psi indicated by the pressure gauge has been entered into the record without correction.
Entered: 1000 psi
